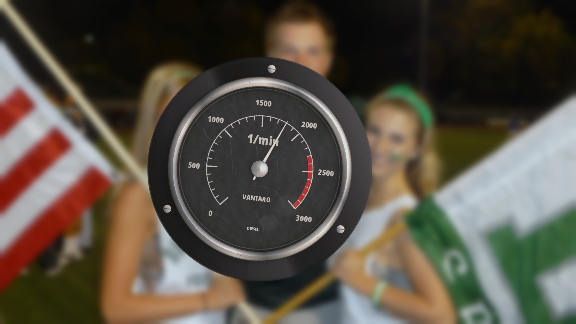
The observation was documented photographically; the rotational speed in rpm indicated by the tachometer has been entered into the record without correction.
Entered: 1800 rpm
